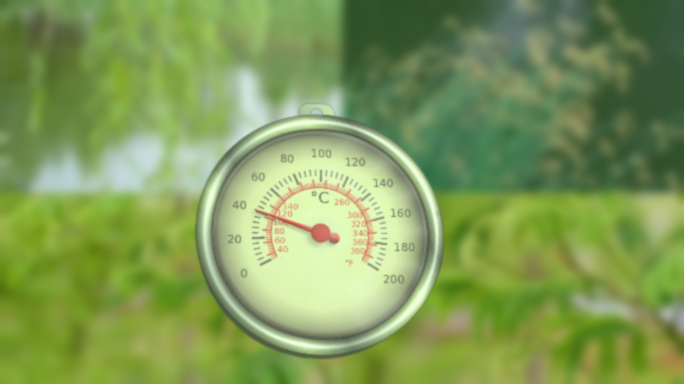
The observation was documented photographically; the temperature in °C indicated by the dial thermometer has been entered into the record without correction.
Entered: 40 °C
